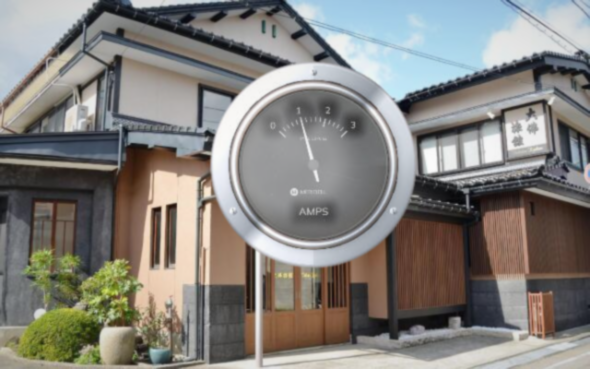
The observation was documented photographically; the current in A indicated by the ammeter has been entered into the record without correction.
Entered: 1 A
